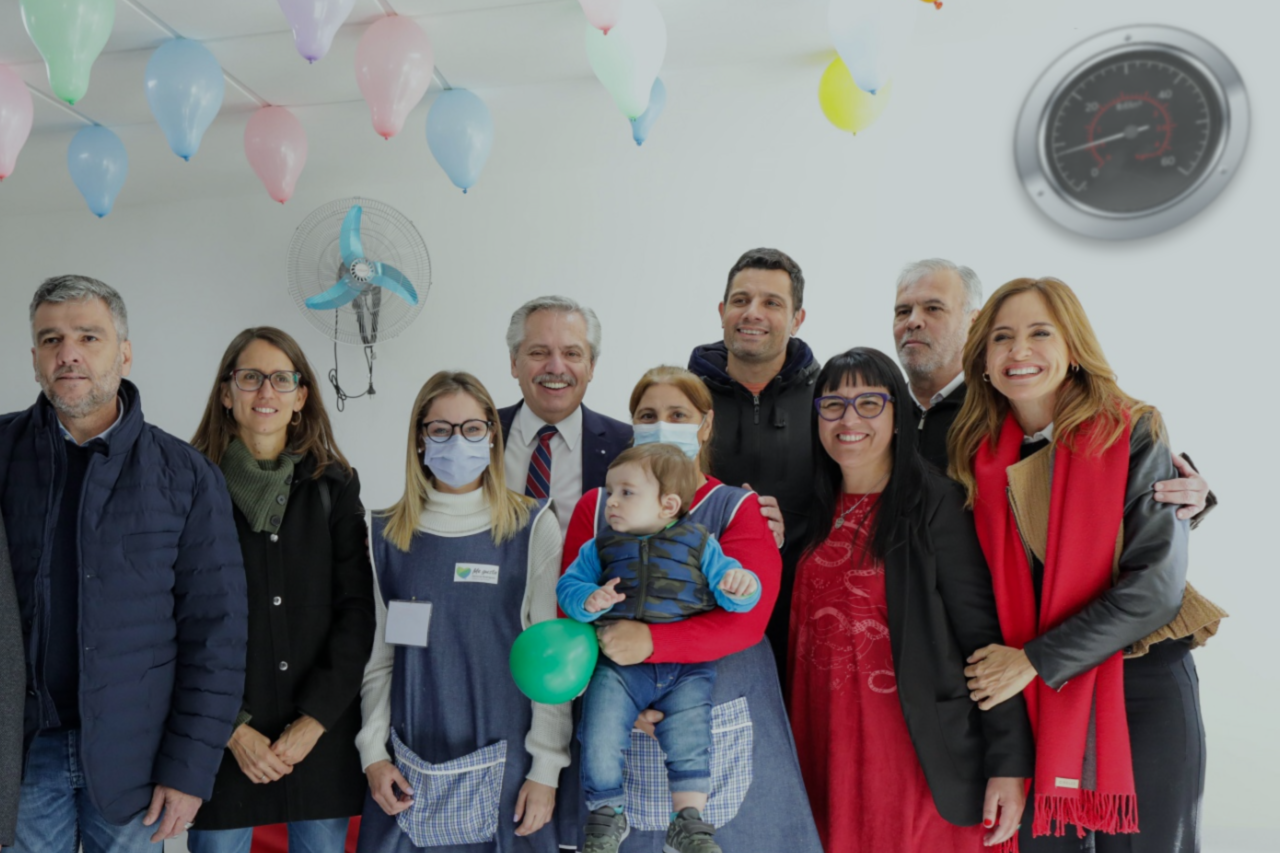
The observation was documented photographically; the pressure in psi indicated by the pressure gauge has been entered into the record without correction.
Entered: 8 psi
